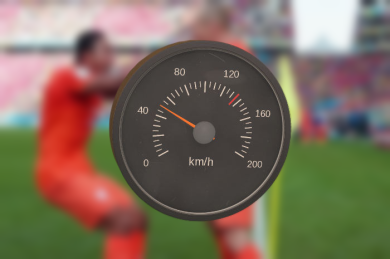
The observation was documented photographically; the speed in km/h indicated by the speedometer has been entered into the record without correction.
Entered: 50 km/h
